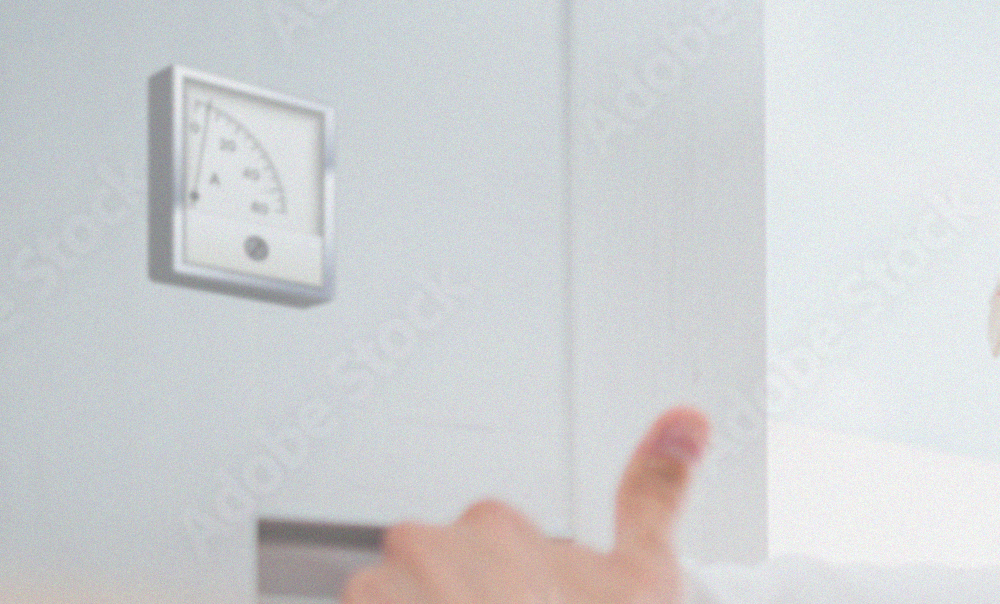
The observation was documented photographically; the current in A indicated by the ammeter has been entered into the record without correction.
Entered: 5 A
